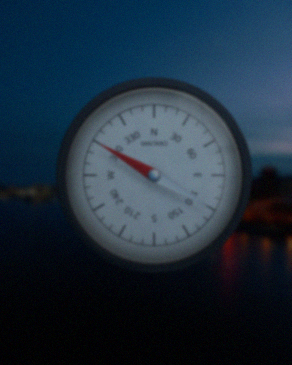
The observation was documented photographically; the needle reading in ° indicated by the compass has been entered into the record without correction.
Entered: 300 °
